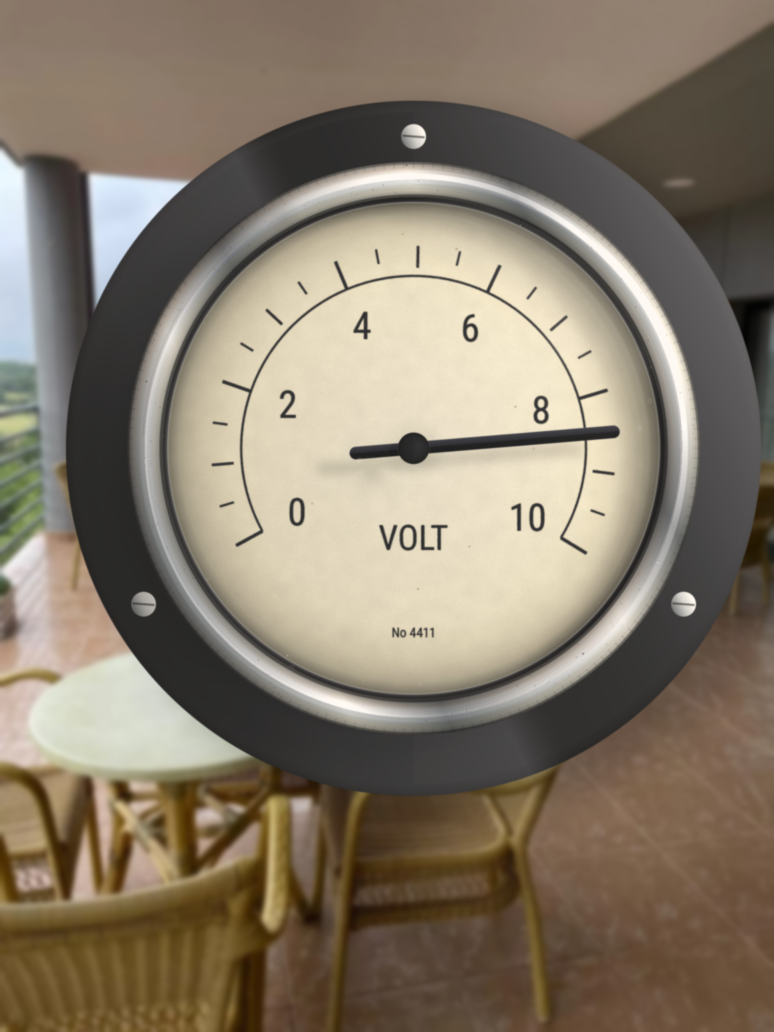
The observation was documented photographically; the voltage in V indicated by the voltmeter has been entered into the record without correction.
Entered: 8.5 V
